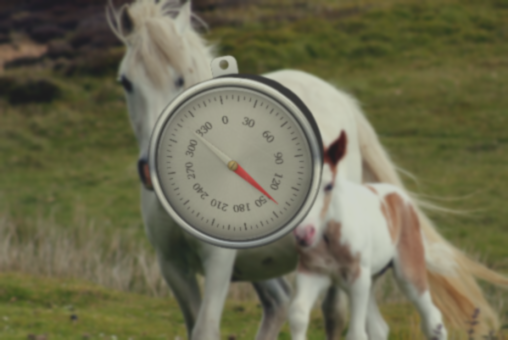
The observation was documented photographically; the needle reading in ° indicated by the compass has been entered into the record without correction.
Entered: 140 °
